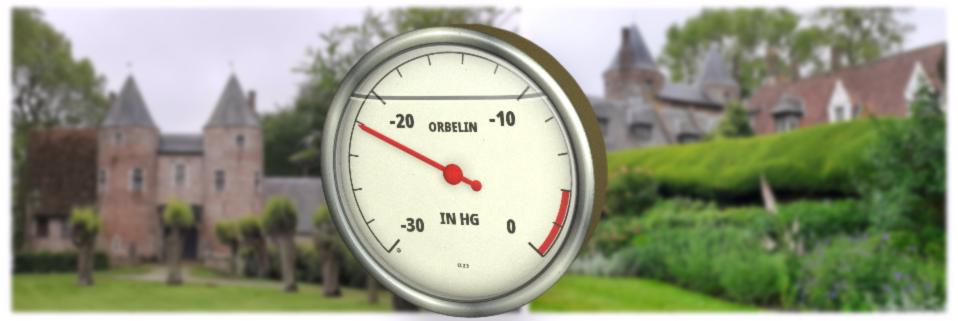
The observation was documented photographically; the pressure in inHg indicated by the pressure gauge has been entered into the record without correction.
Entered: -22 inHg
